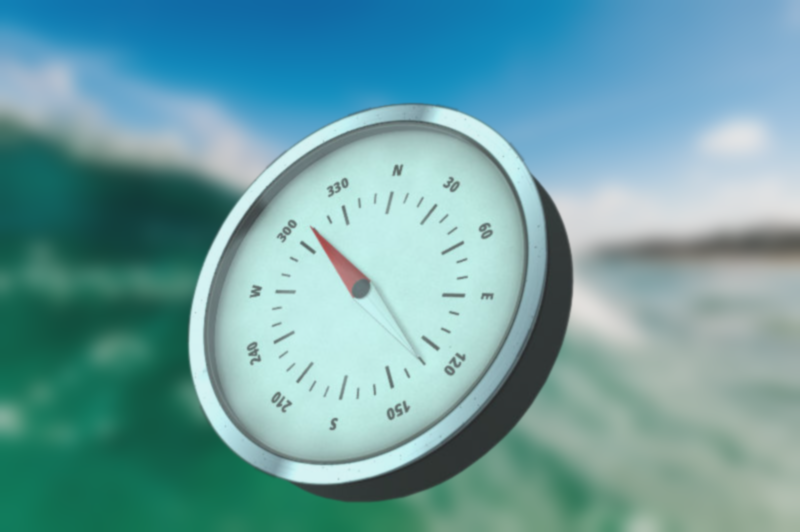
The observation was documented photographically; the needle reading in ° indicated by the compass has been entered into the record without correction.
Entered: 310 °
